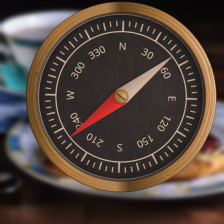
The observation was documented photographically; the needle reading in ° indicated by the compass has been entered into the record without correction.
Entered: 230 °
